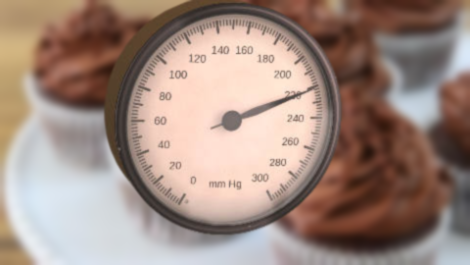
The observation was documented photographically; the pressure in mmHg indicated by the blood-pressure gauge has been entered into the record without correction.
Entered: 220 mmHg
